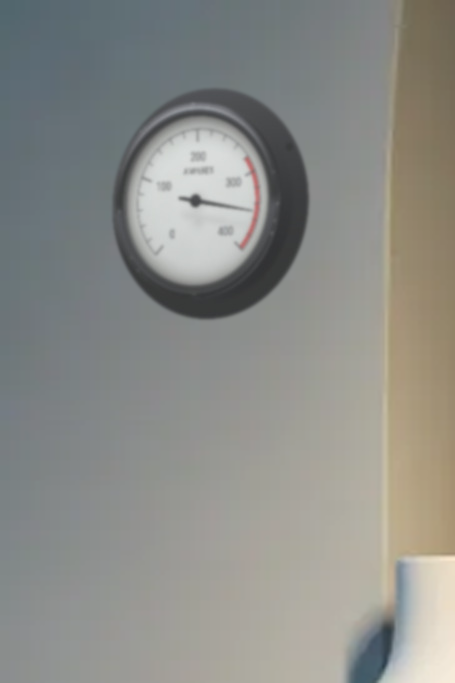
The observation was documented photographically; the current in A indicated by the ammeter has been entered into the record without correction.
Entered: 350 A
